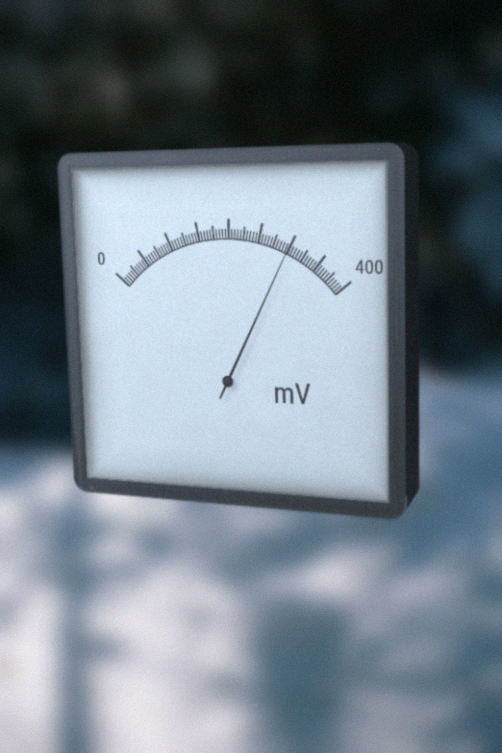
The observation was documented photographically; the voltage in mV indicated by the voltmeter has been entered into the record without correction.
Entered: 300 mV
